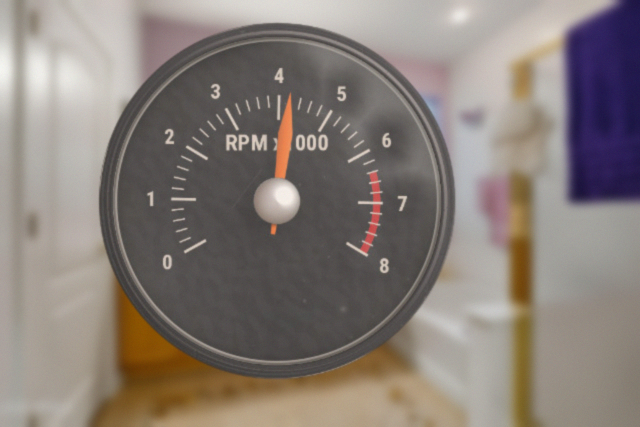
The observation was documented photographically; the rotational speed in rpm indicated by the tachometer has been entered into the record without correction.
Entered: 4200 rpm
